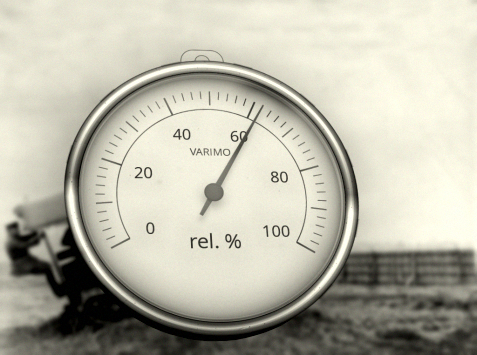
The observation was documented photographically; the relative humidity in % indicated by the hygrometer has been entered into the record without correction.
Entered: 62 %
